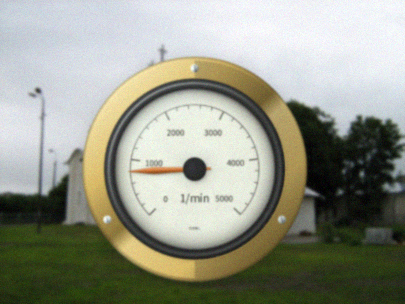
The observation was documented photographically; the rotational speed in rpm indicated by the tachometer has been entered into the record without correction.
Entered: 800 rpm
